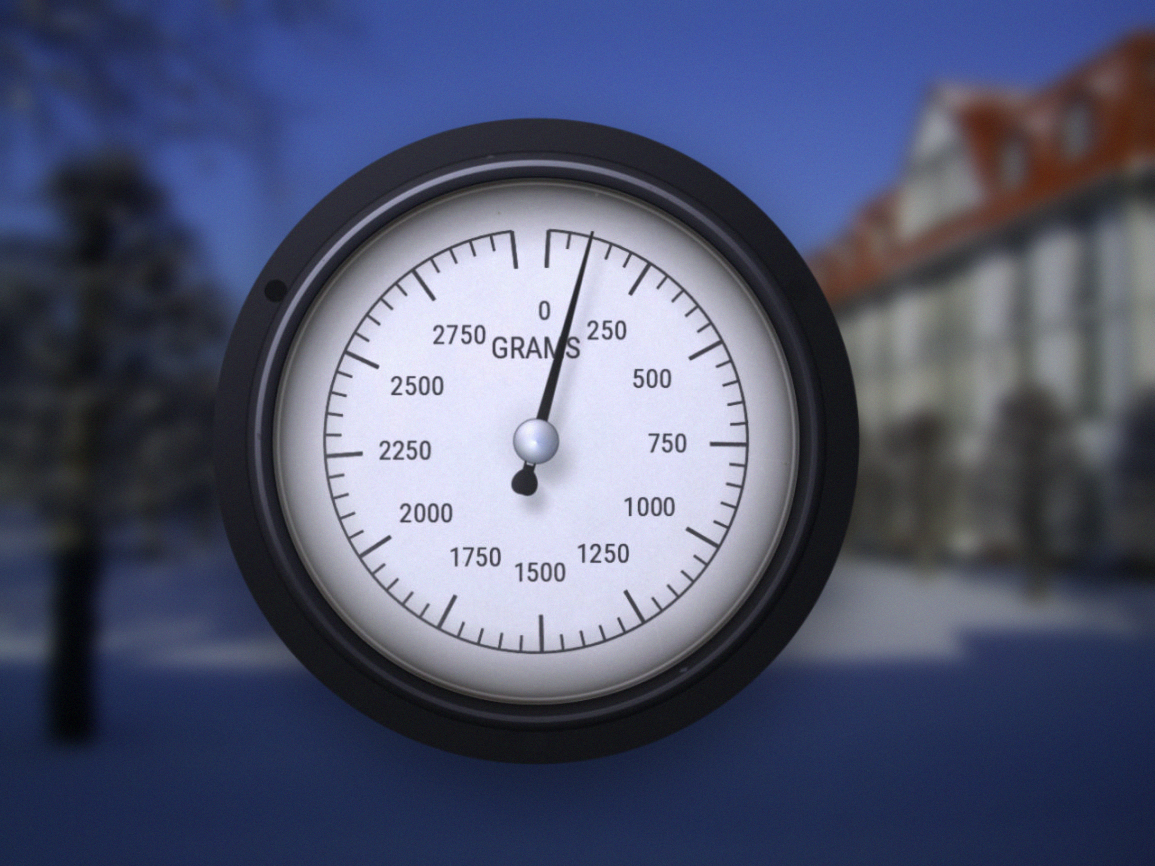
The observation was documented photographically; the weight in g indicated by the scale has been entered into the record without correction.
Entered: 100 g
